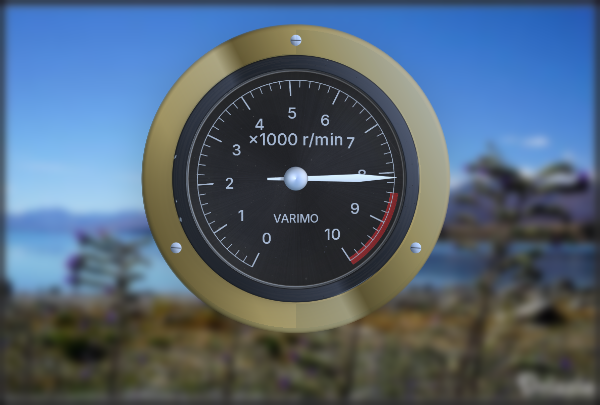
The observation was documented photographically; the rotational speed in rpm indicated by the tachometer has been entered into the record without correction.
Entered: 8100 rpm
